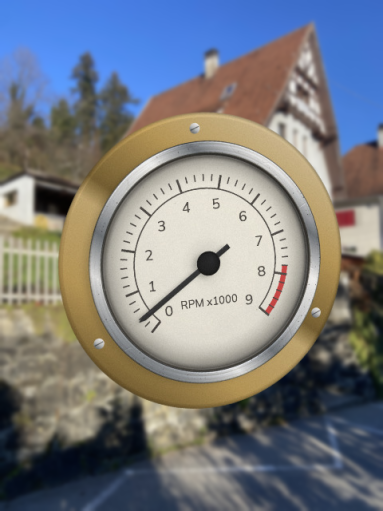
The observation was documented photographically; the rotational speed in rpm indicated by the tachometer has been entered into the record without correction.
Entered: 400 rpm
